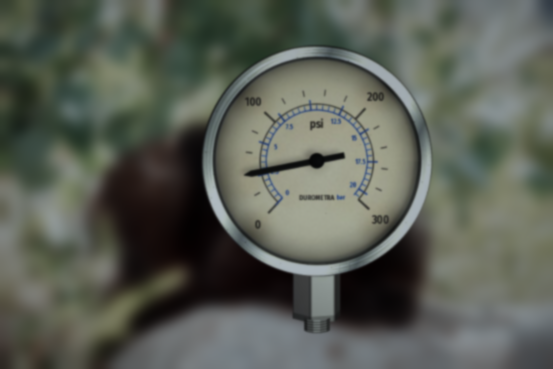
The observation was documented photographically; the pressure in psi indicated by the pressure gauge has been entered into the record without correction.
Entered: 40 psi
